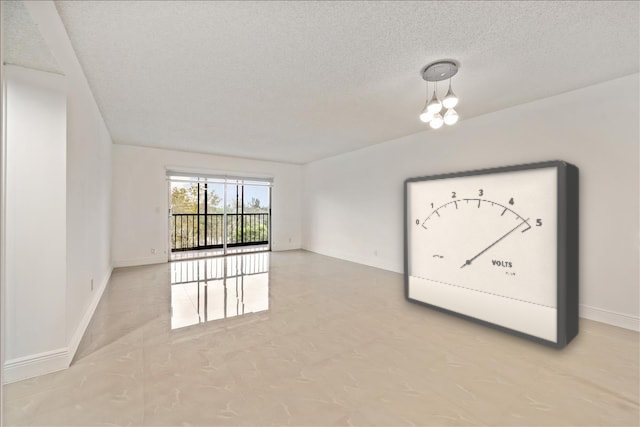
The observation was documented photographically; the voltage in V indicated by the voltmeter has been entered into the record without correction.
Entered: 4.75 V
